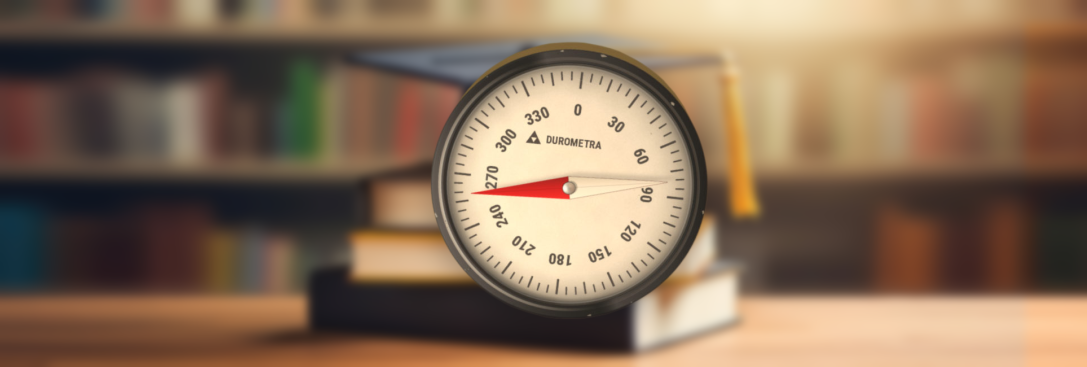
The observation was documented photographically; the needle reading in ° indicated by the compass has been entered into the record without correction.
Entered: 260 °
